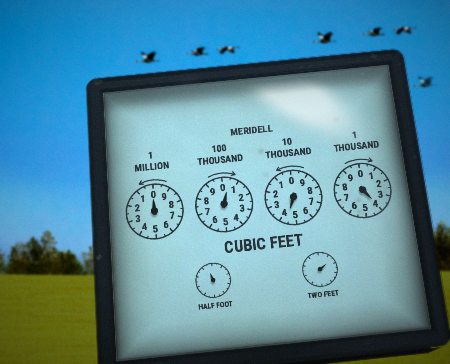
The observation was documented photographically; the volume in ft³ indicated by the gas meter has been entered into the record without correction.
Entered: 4400 ft³
